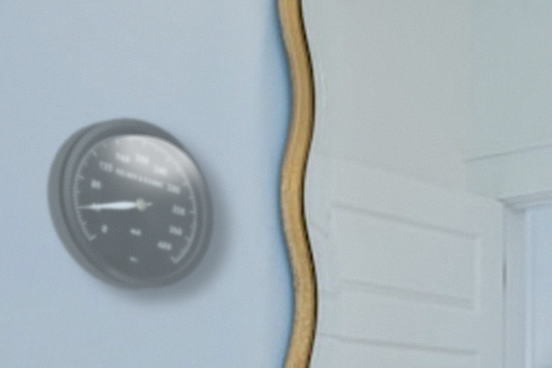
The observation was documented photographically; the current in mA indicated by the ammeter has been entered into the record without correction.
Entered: 40 mA
